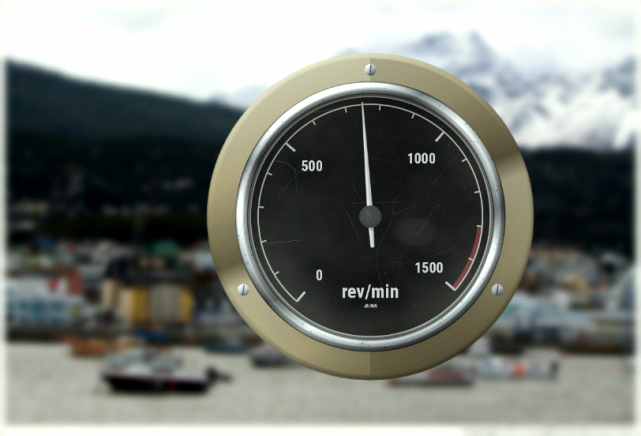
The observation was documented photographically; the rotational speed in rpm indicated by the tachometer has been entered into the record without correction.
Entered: 750 rpm
